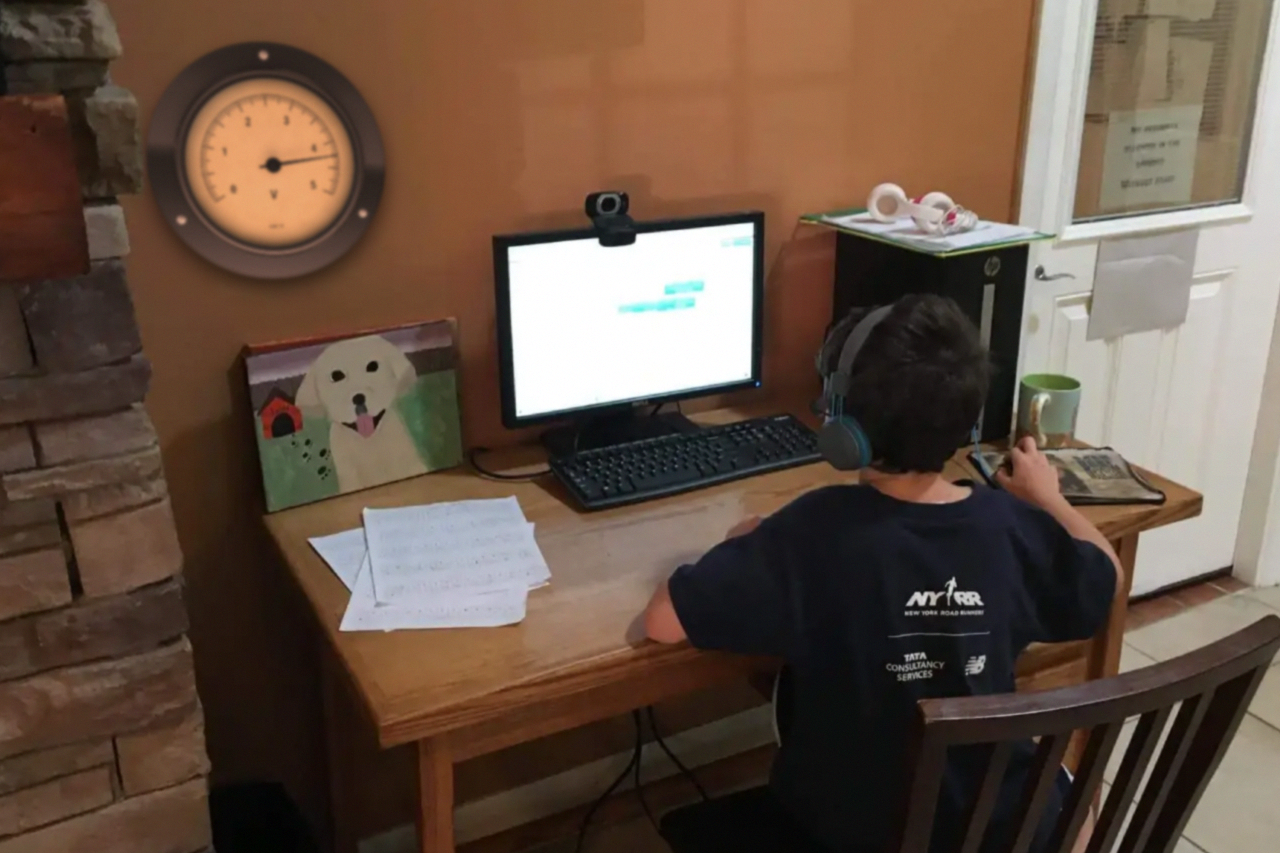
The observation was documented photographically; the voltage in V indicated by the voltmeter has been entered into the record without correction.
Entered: 4.25 V
